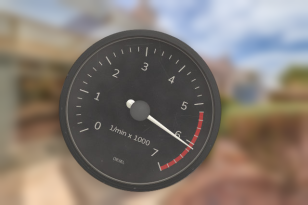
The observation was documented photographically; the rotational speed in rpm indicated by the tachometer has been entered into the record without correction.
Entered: 6100 rpm
